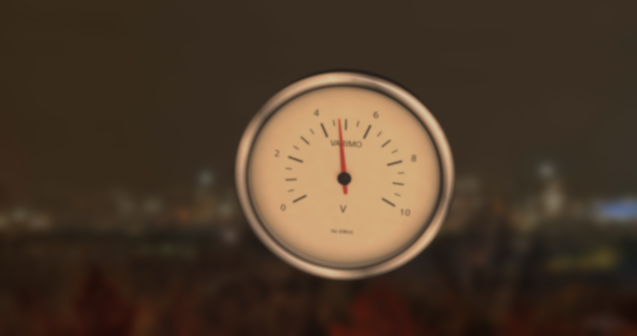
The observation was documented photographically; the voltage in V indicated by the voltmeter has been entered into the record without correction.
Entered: 4.75 V
